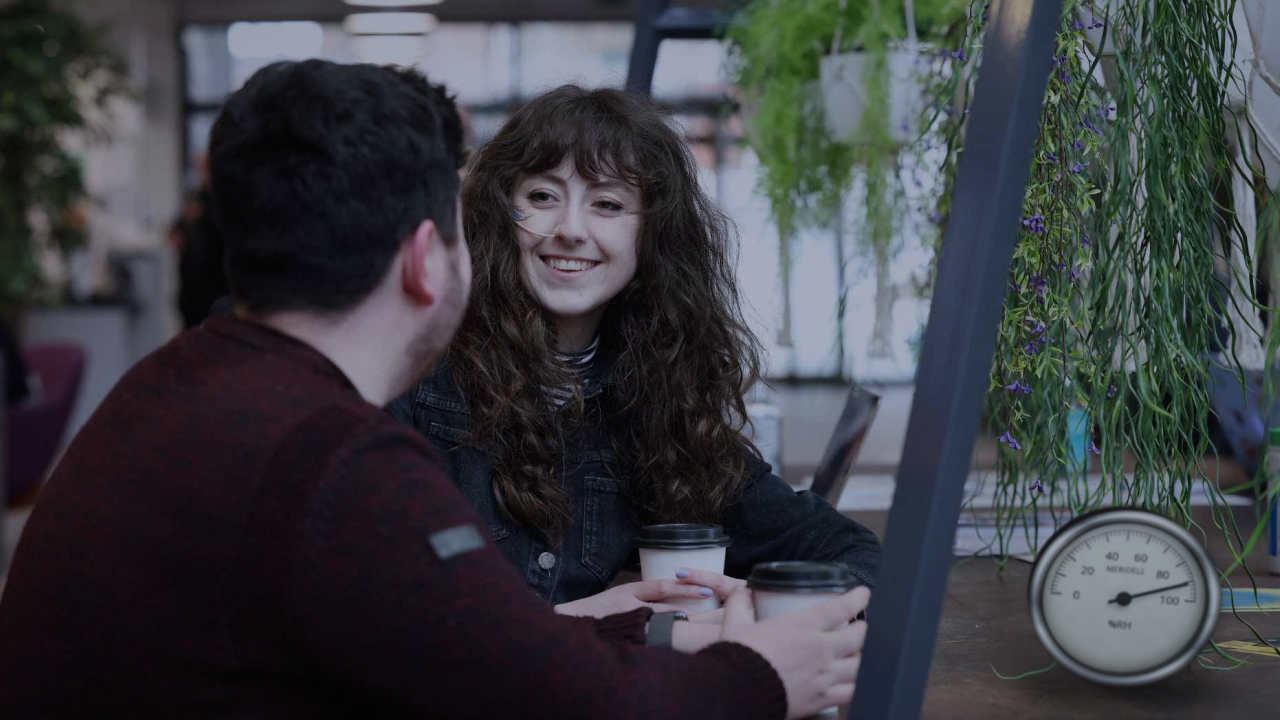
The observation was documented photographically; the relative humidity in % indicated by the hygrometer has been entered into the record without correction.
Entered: 90 %
